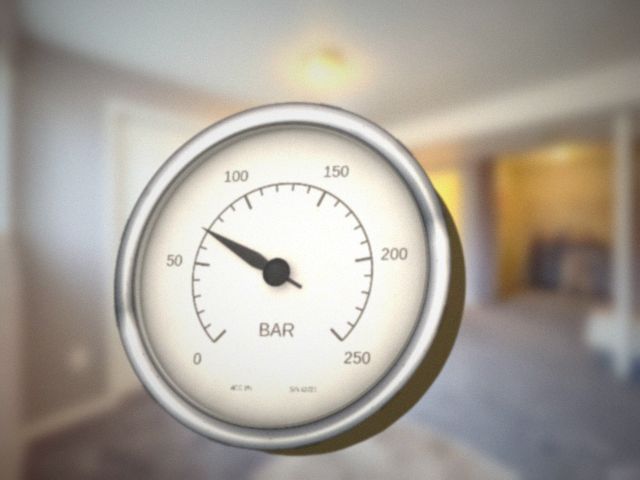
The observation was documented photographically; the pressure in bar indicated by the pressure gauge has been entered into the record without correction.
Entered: 70 bar
